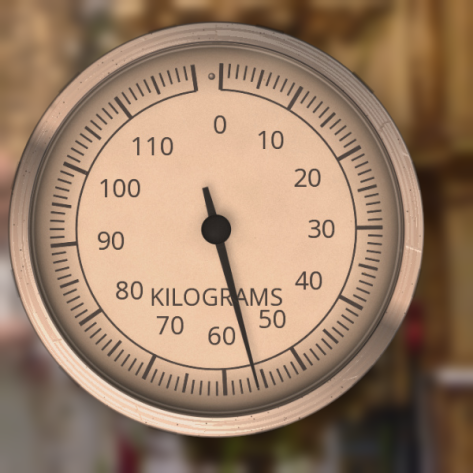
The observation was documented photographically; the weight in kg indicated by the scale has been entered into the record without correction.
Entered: 56 kg
